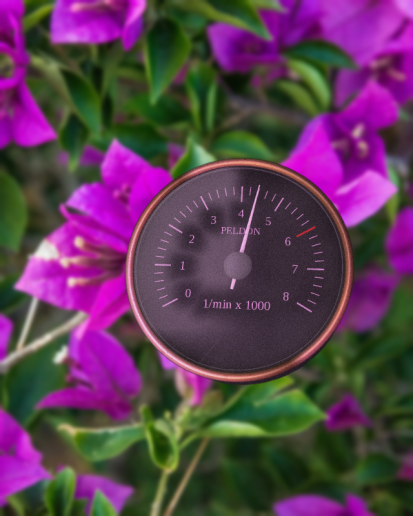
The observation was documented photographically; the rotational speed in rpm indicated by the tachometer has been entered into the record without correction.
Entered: 4400 rpm
